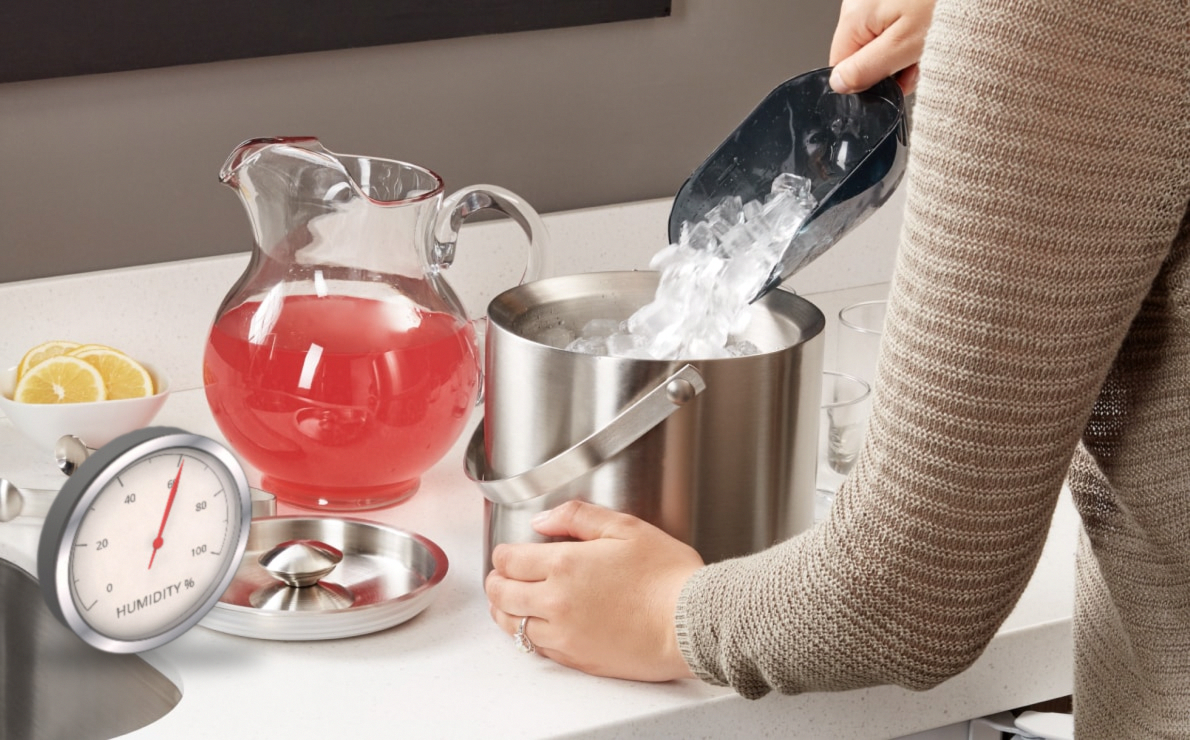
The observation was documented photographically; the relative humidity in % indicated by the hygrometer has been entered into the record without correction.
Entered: 60 %
